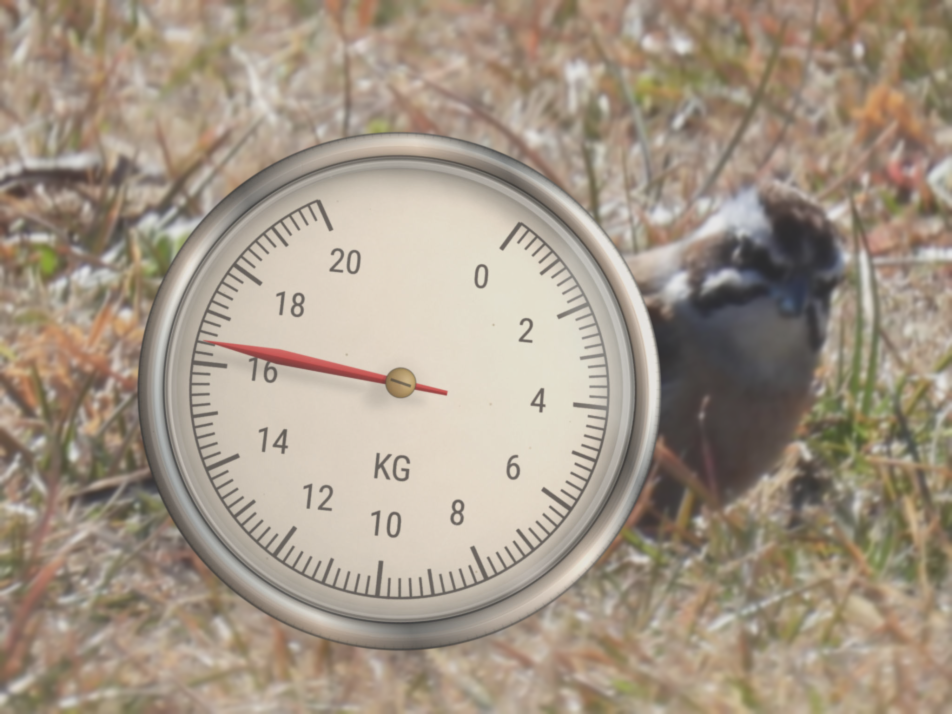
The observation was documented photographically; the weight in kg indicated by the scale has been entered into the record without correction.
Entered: 16.4 kg
